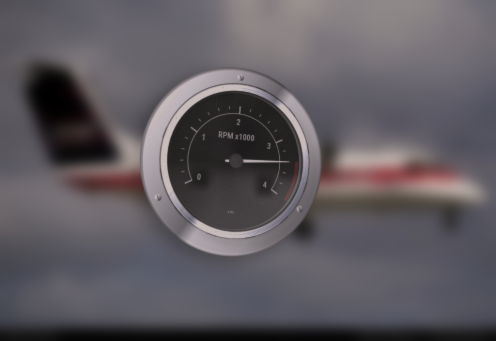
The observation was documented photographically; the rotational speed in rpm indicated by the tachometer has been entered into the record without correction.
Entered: 3400 rpm
